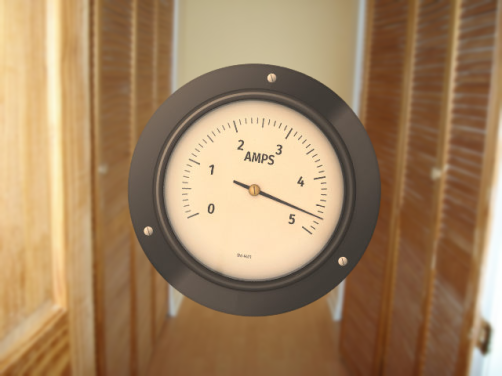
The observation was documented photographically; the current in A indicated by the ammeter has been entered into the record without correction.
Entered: 4.7 A
